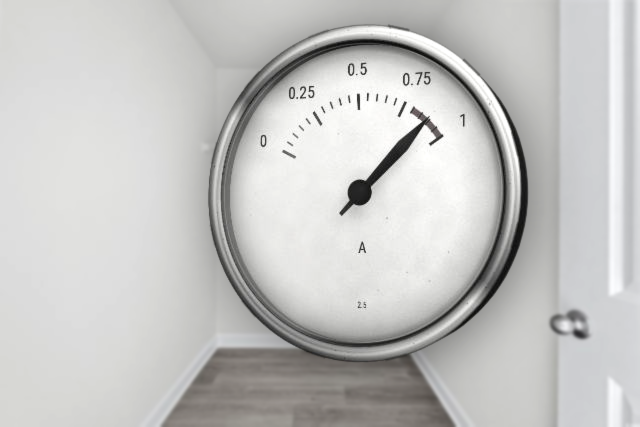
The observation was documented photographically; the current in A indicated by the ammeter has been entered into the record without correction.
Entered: 0.9 A
